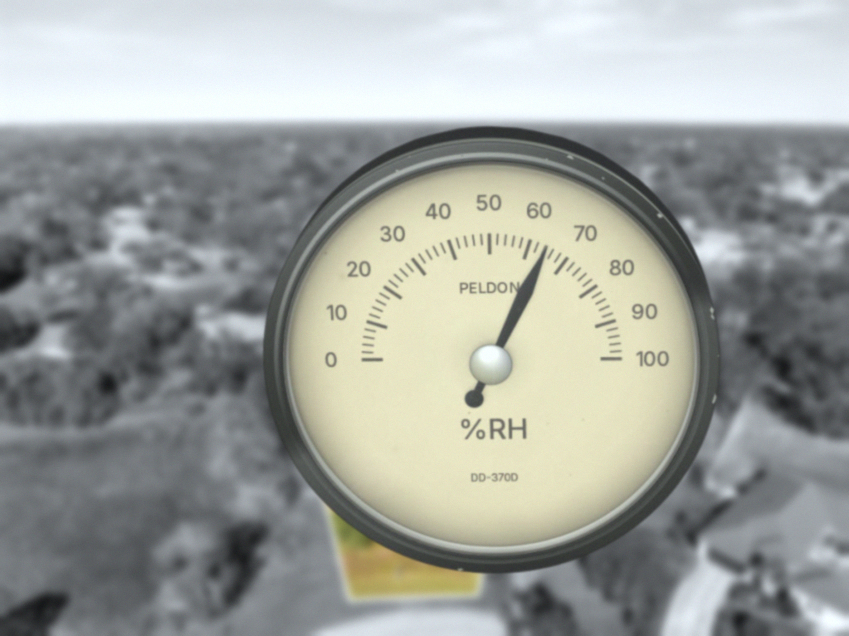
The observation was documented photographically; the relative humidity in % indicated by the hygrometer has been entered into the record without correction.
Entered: 64 %
